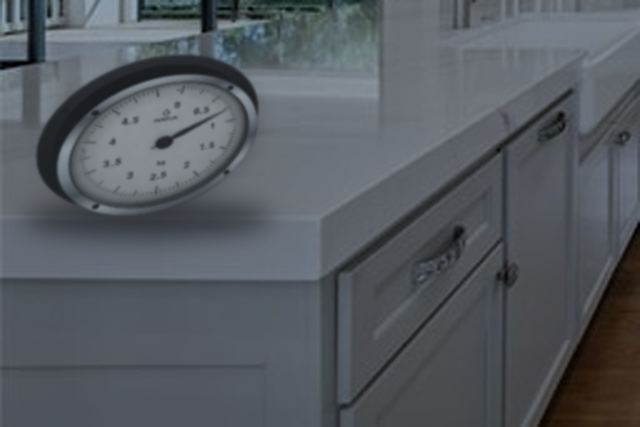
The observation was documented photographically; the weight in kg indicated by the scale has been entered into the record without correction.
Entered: 0.75 kg
